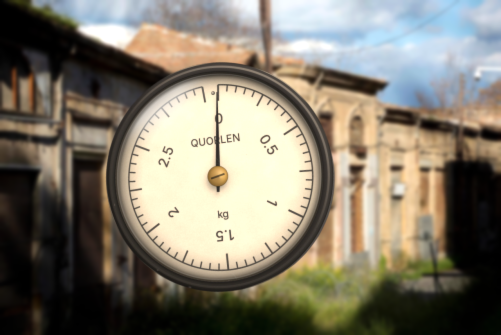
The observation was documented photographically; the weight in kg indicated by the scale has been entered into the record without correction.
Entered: 0 kg
